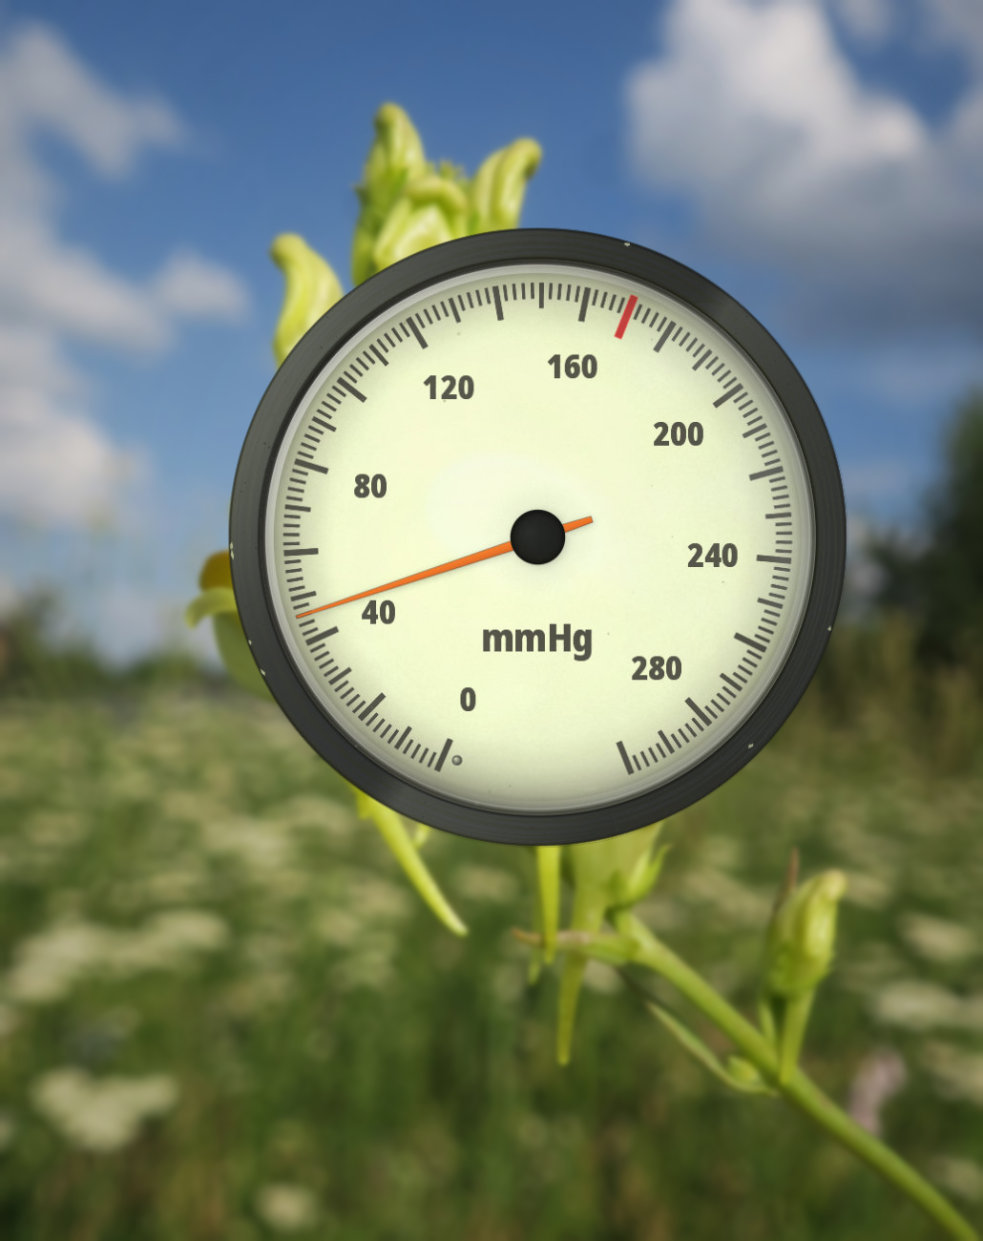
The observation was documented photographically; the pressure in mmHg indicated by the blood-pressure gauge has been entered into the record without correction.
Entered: 46 mmHg
